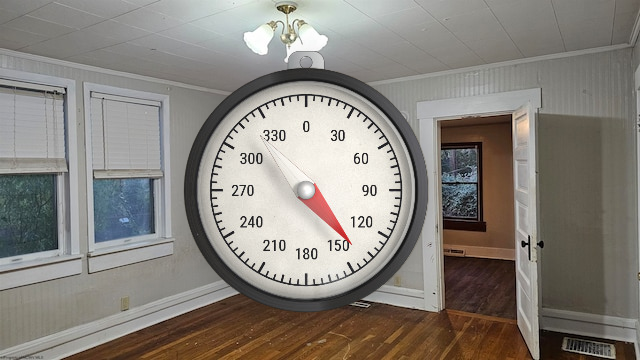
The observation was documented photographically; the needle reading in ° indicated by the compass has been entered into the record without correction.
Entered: 140 °
